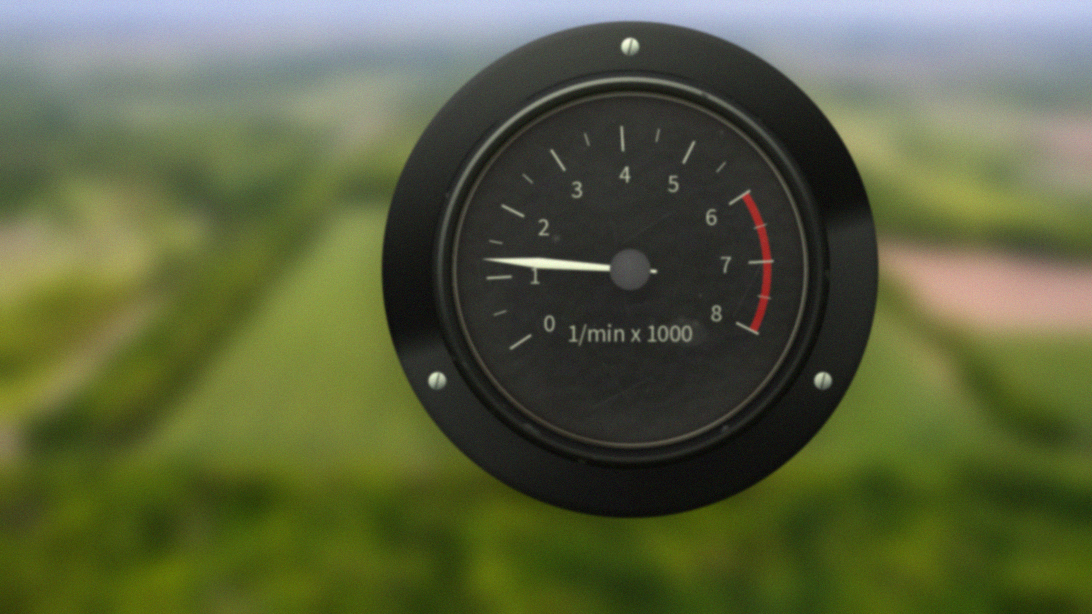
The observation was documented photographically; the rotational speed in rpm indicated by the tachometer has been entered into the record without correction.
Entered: 1250 rpm
